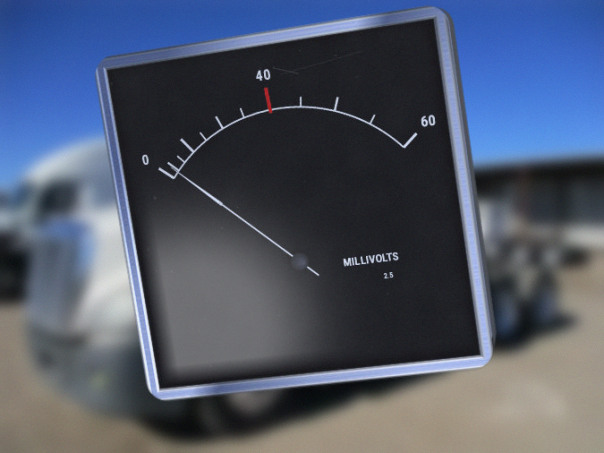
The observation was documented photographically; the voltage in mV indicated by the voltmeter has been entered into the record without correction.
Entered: 10 mV
